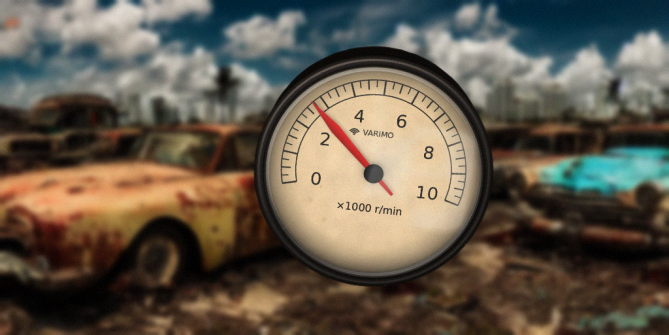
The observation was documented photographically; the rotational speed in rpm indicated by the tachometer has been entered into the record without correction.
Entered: 2750 rpm
